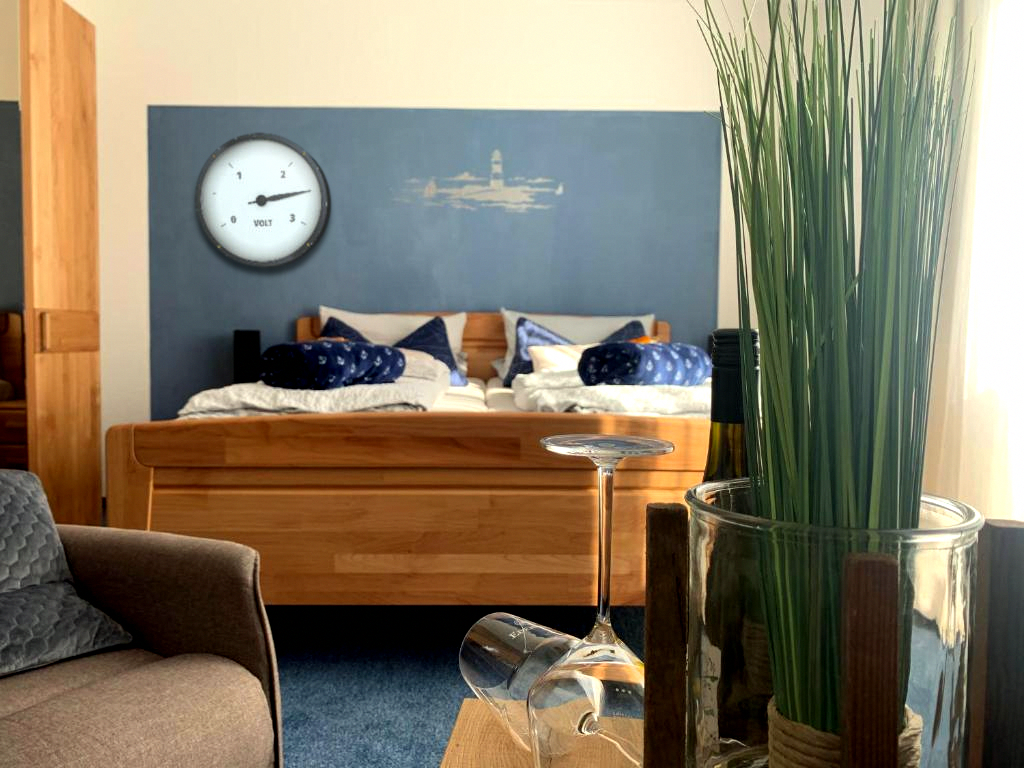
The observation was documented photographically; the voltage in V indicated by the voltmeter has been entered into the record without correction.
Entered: 2.5 V
